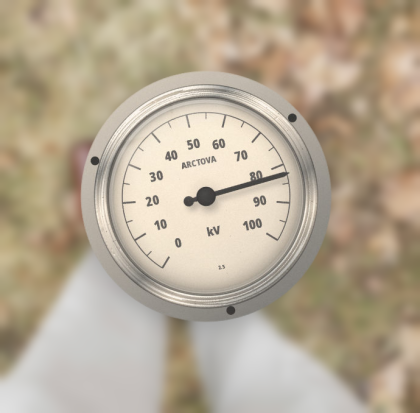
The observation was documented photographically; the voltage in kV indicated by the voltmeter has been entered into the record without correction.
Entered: 82.5 kV
